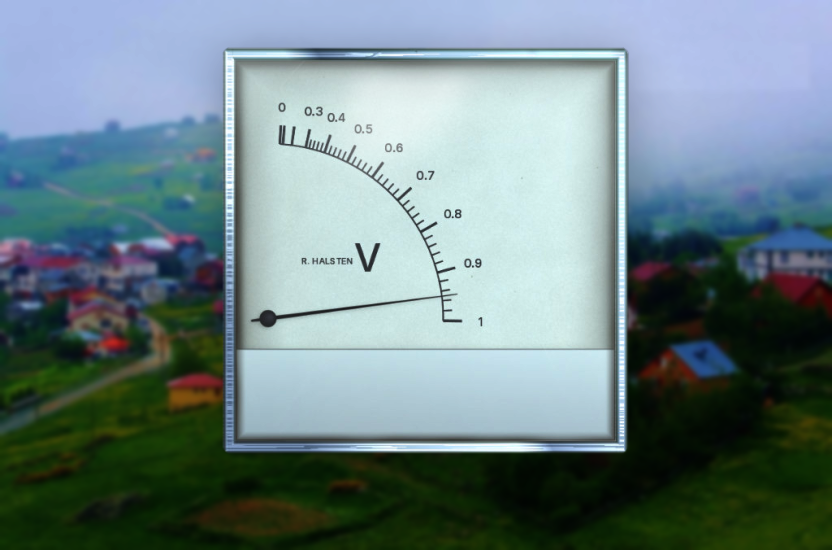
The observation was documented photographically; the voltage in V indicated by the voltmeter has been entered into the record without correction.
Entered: 0.95 V
